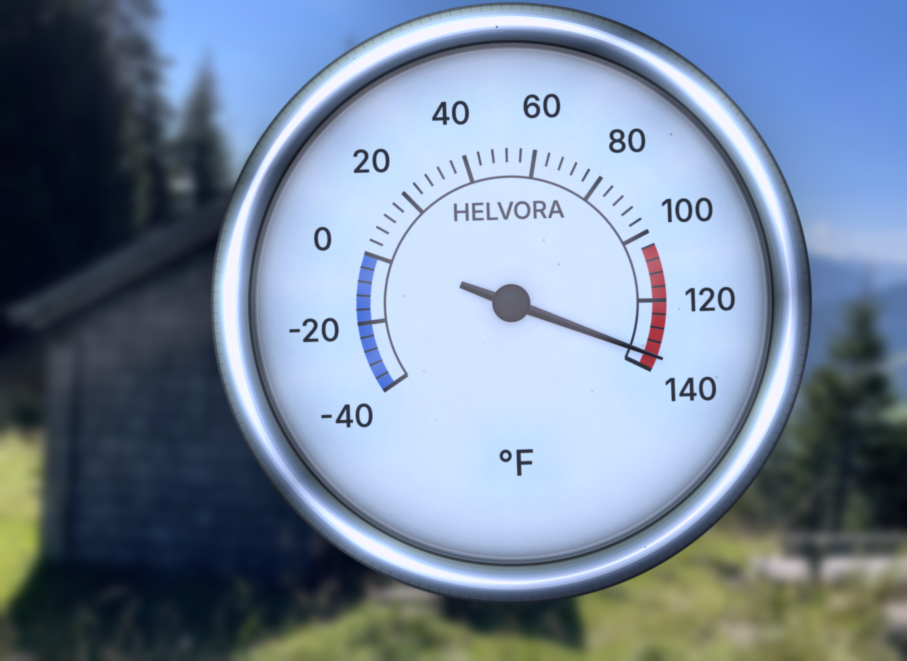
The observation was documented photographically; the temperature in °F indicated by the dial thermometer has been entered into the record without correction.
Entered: 136 °F
